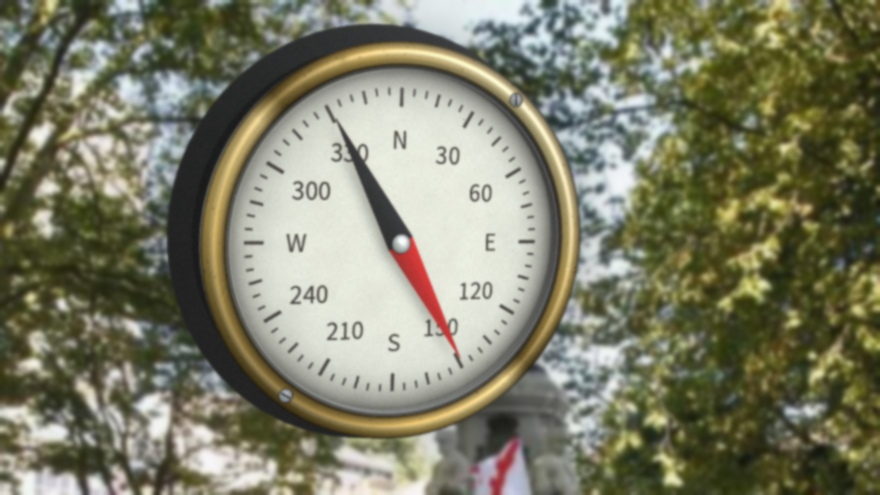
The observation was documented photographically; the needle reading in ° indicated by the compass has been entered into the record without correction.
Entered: 150 °
